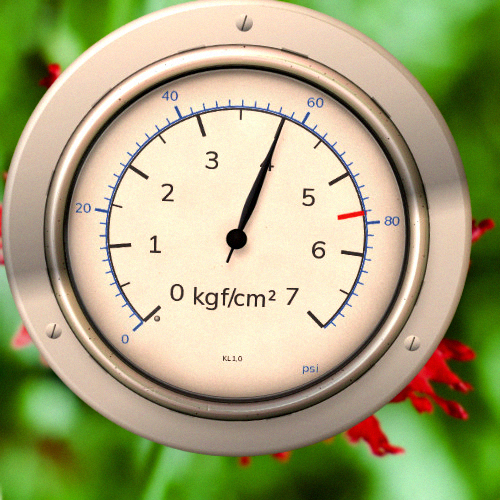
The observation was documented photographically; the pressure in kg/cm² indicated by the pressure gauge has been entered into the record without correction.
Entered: 4 kg/cm²
